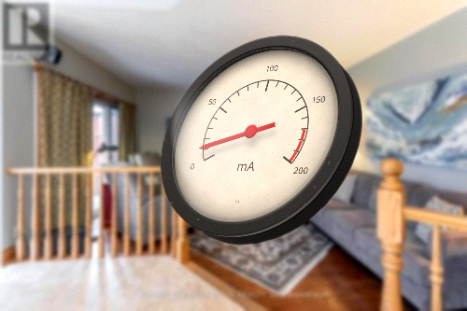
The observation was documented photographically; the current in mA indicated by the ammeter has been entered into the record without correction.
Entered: 10 mA
